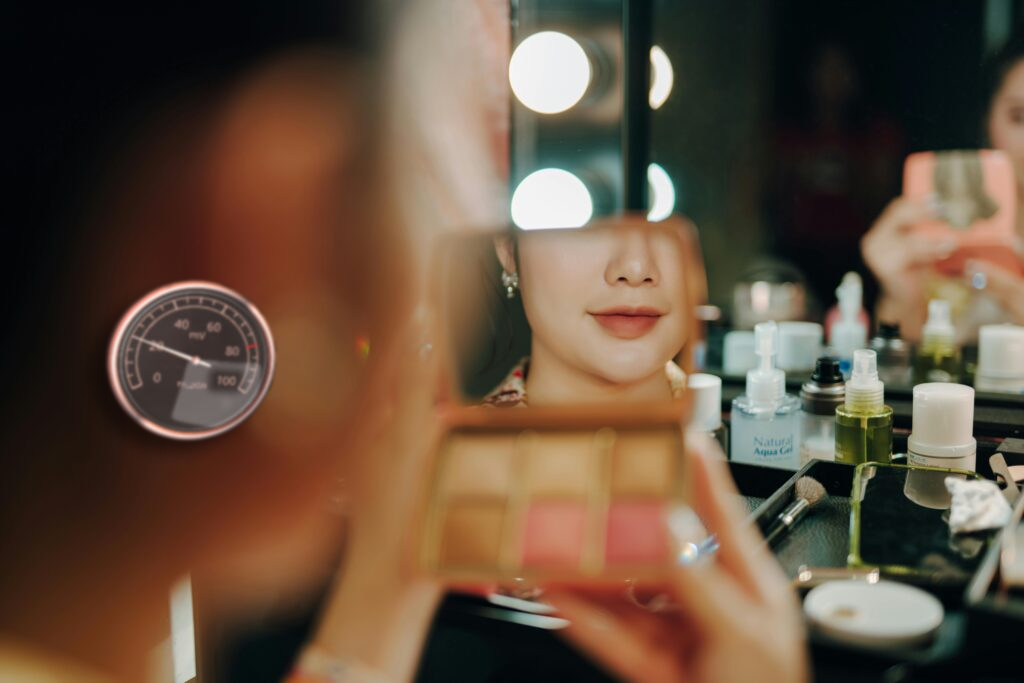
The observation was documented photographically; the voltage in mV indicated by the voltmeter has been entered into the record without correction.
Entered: 20 mV
